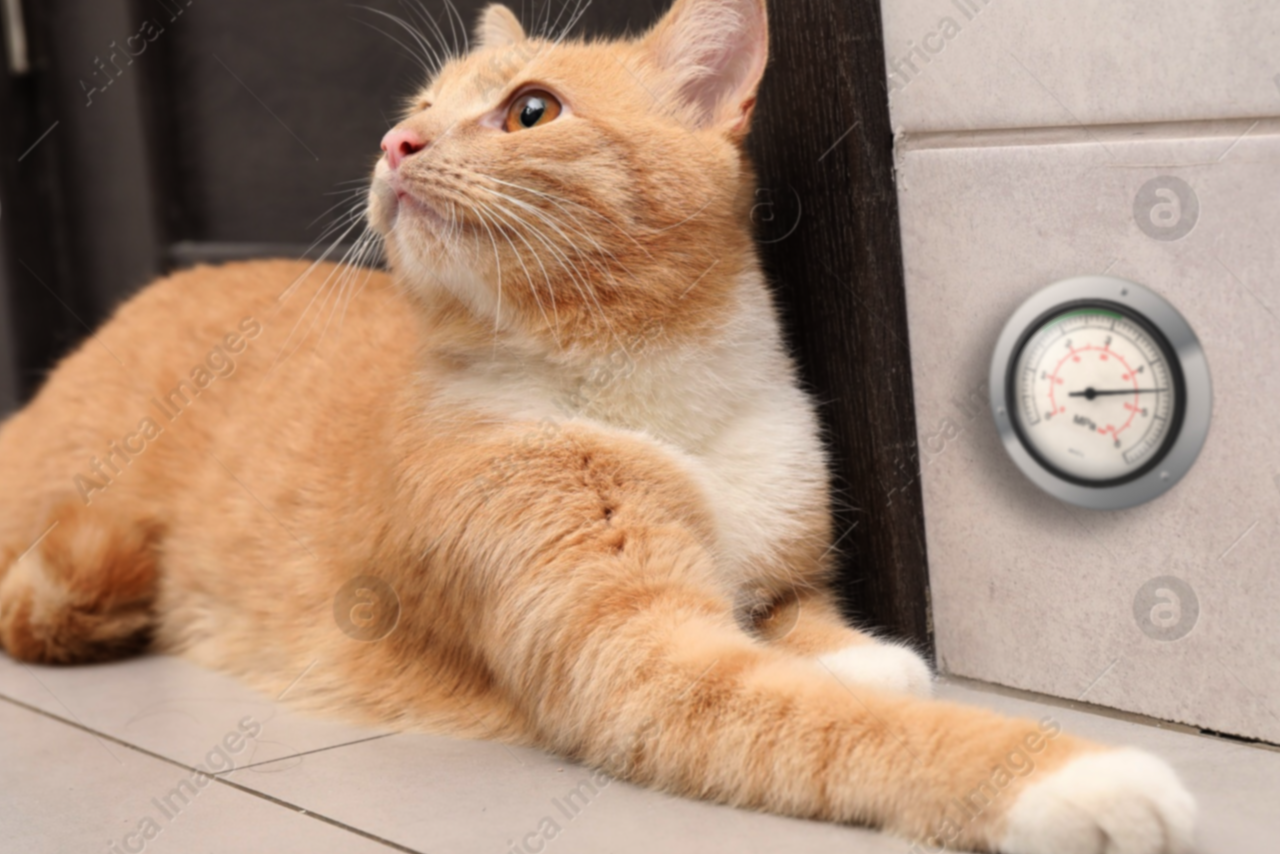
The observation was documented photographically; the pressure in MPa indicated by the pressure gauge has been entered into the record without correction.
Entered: 4.5 MPa
